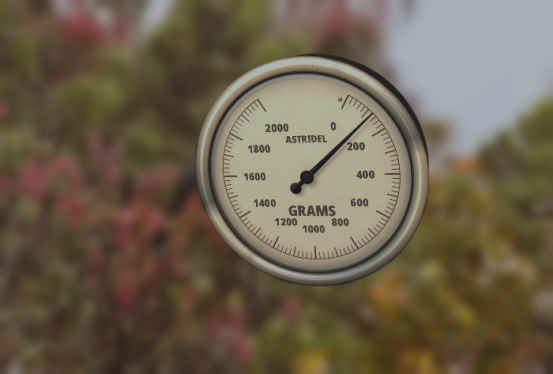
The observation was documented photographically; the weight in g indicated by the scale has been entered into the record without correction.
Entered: 120 g
